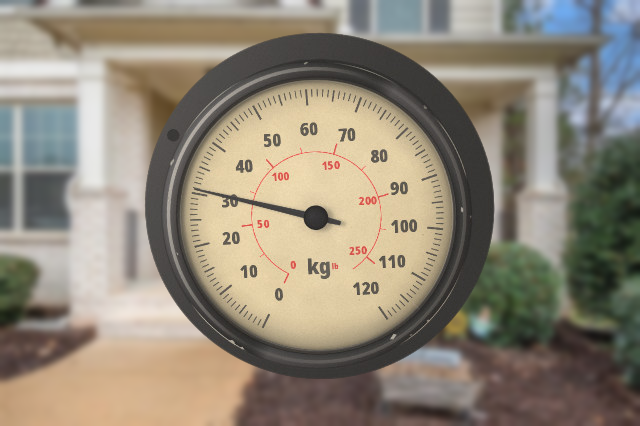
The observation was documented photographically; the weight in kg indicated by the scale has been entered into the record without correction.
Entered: 31 kg
